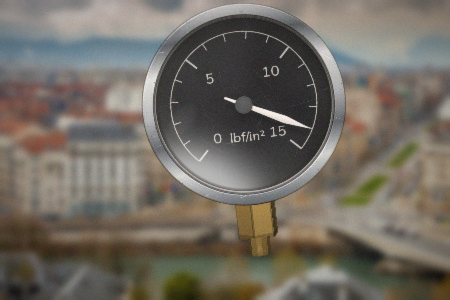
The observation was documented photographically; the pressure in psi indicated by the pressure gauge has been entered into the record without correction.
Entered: 14 psi
